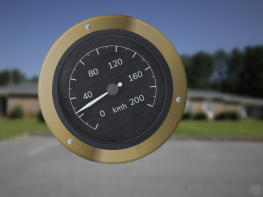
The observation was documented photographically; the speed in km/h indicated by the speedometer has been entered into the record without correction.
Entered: 25 km/h
